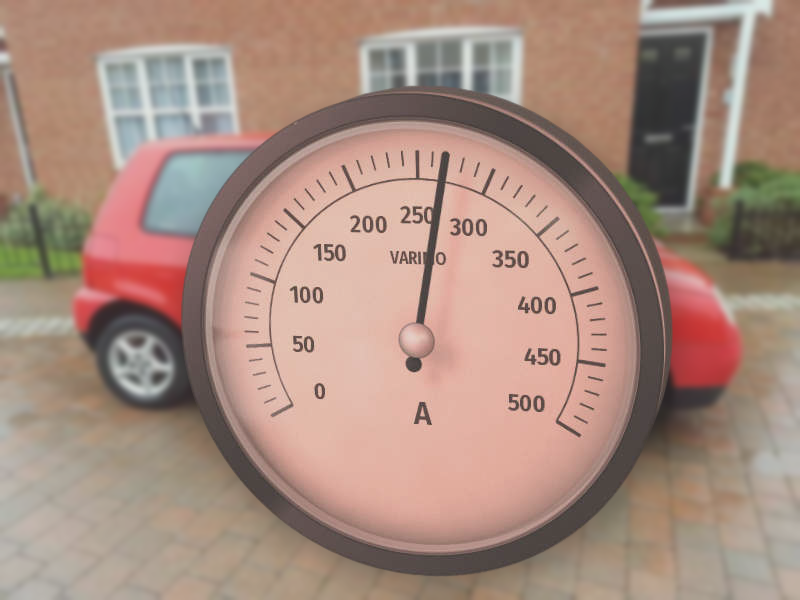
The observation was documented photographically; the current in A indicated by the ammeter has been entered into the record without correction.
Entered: 270 A
